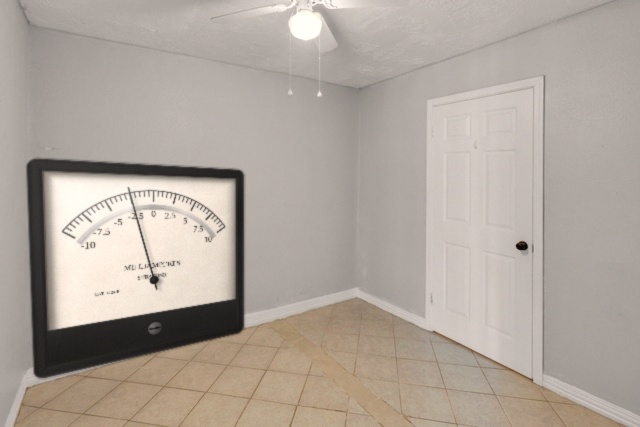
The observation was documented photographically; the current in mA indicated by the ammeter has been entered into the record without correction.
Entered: -2.5 mA
